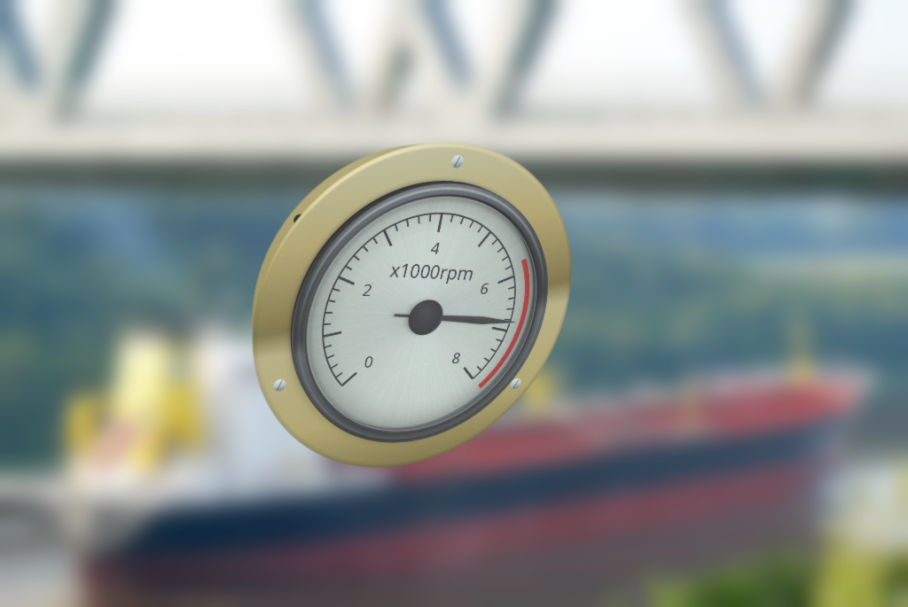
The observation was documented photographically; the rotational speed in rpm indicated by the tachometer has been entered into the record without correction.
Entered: 6800 rpm
